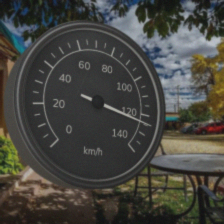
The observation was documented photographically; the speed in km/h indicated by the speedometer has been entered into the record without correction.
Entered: 125 km/h
